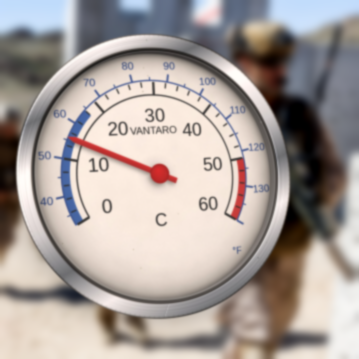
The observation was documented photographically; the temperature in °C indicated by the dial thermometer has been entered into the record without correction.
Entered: 13 °C
